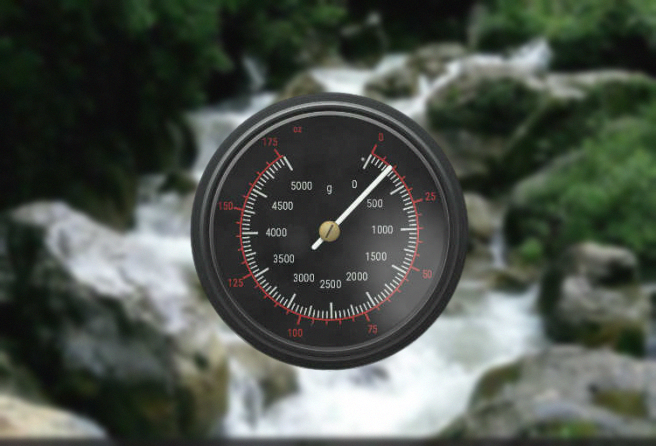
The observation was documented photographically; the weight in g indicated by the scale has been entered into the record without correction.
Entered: 250 g
